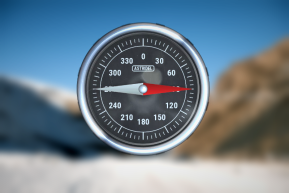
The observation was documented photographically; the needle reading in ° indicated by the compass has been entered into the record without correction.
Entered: 90 °
